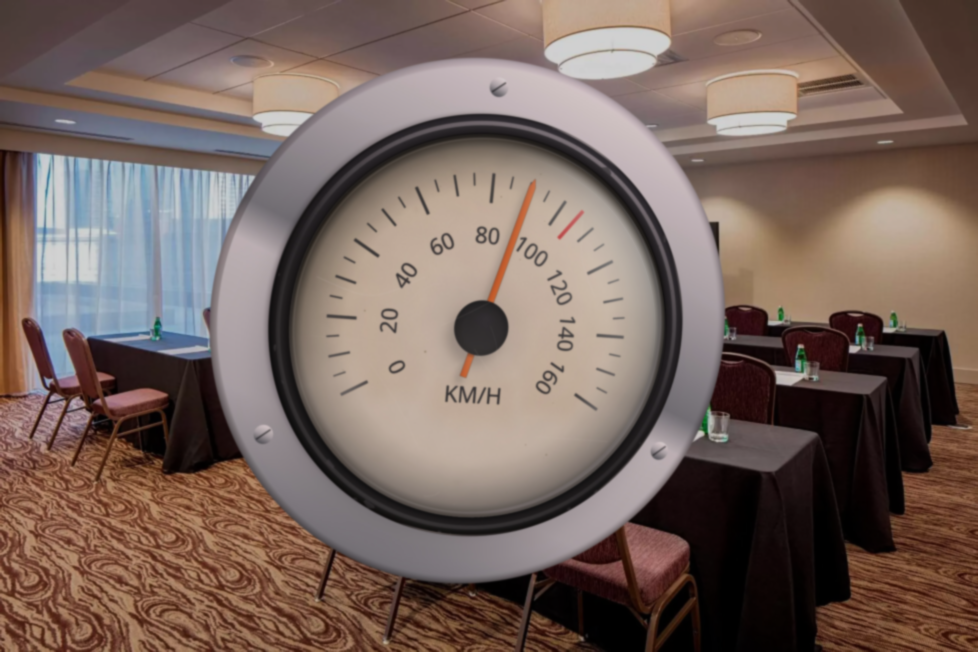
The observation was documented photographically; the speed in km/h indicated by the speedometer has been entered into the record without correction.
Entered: 90 km/h
